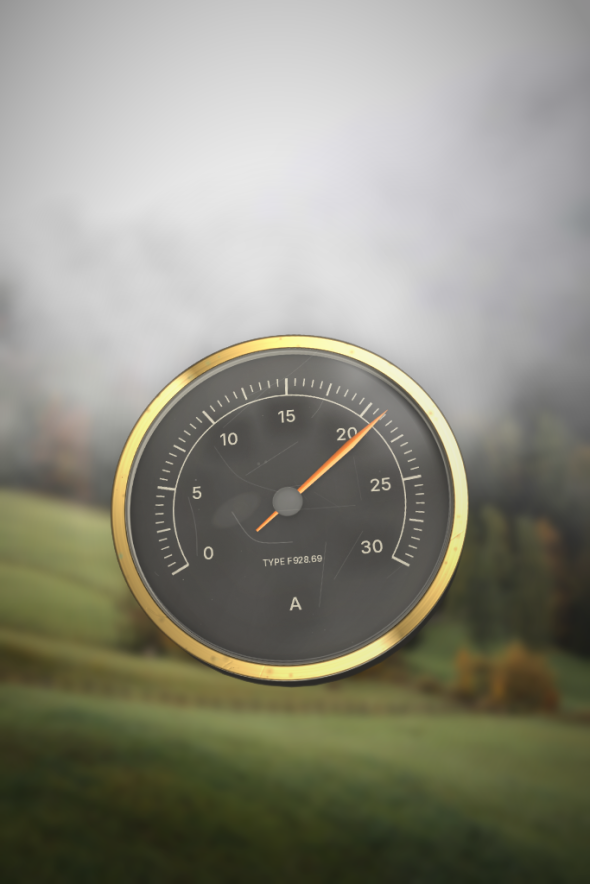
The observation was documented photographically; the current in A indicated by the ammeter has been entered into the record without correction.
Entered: 21 A
